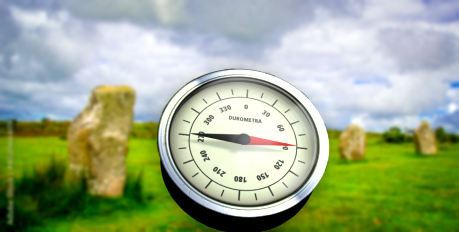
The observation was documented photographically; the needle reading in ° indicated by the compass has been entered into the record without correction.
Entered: 90 °
